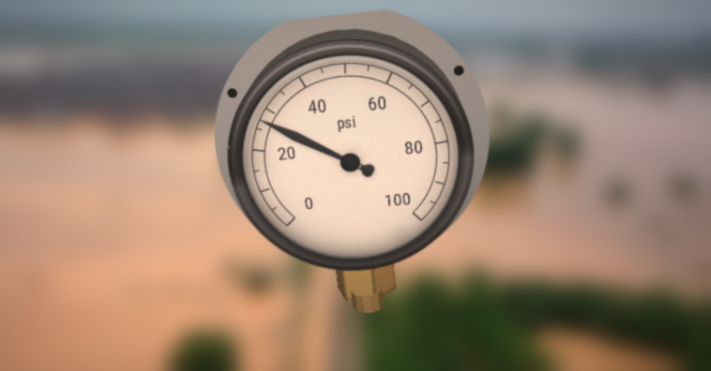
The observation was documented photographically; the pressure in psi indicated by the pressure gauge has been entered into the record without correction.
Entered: 27.5 psi
